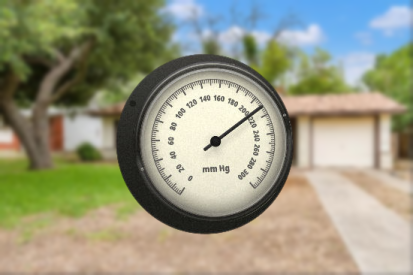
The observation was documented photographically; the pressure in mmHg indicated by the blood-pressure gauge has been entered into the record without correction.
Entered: 210 mmHg
